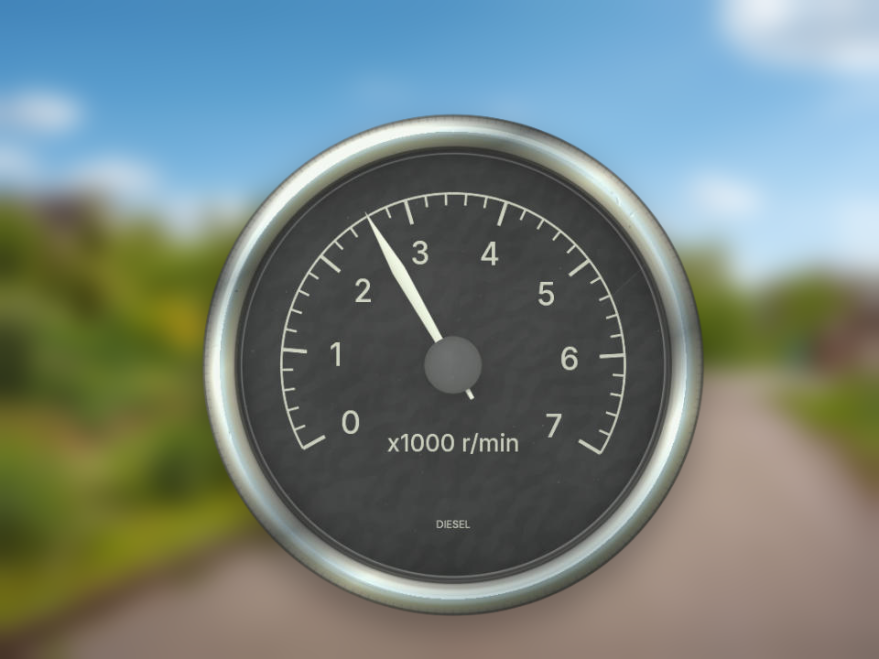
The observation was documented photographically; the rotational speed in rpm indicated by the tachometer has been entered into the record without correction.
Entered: 2600 rpm
